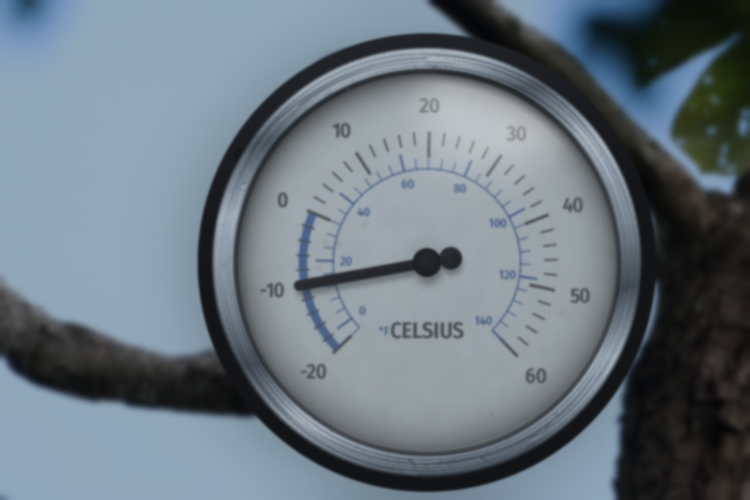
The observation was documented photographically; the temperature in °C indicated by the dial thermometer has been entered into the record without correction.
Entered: -10 °C
